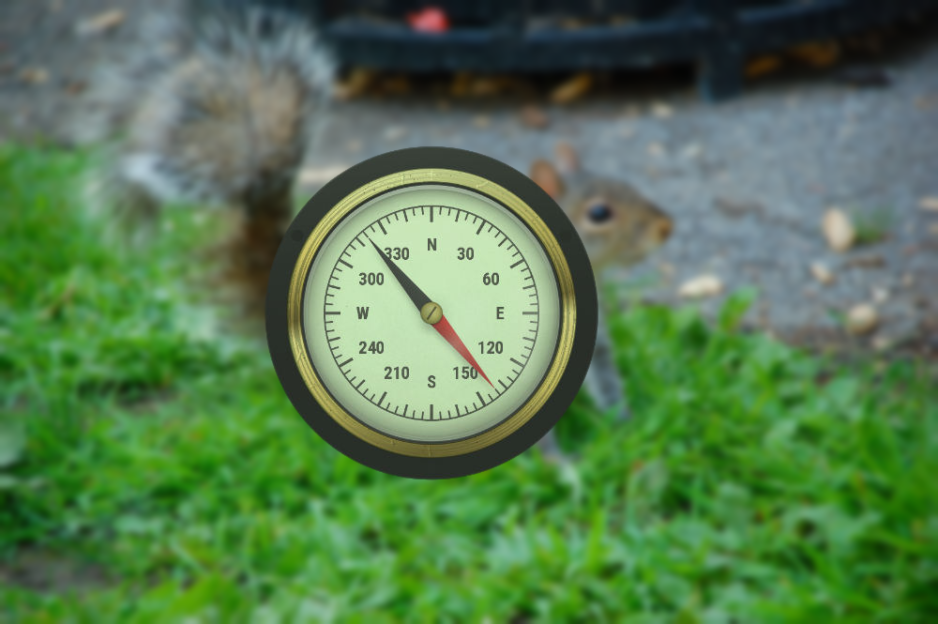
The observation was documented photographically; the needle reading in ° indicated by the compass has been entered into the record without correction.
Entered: 140 °
